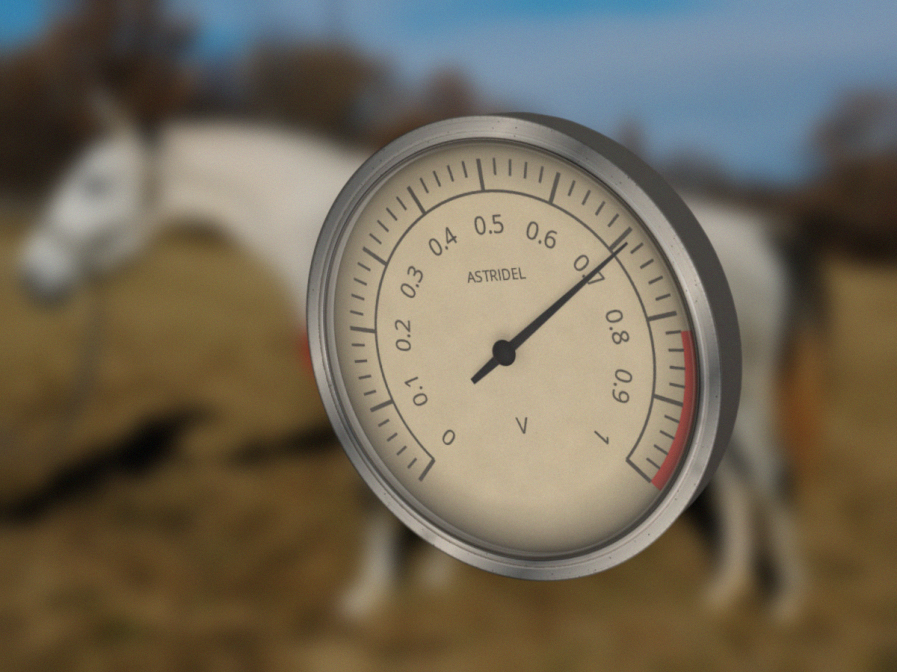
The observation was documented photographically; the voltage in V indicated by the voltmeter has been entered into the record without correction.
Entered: 0.71 V
